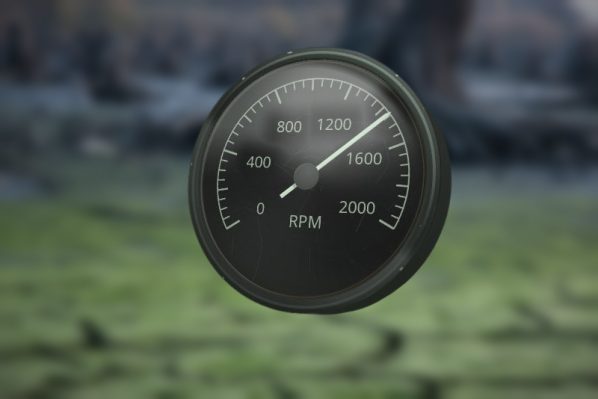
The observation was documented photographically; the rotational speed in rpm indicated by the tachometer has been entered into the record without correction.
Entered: 1450 rpm
